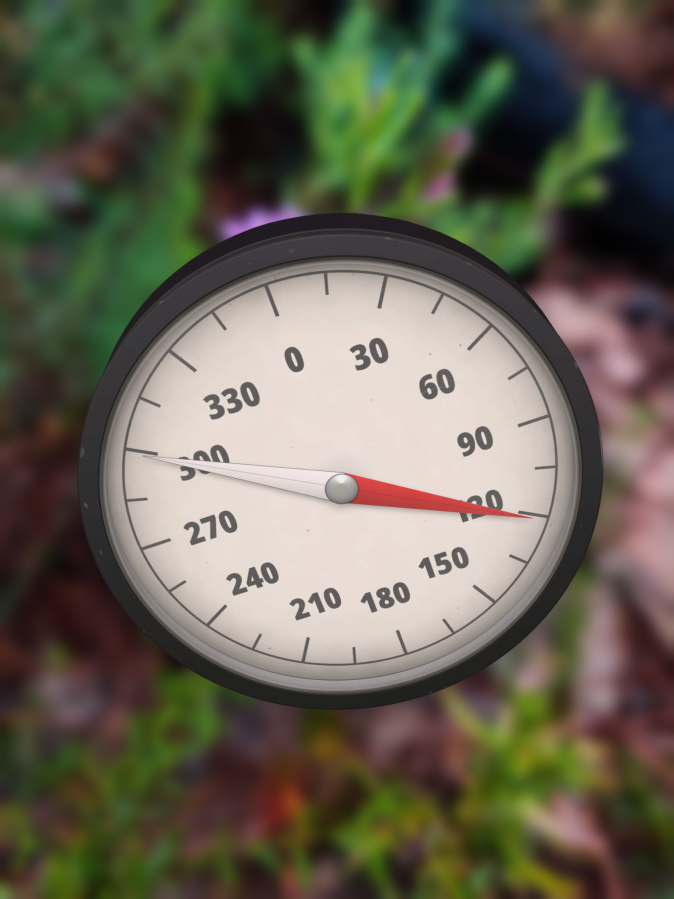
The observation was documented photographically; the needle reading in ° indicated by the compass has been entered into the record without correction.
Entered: 120 °
